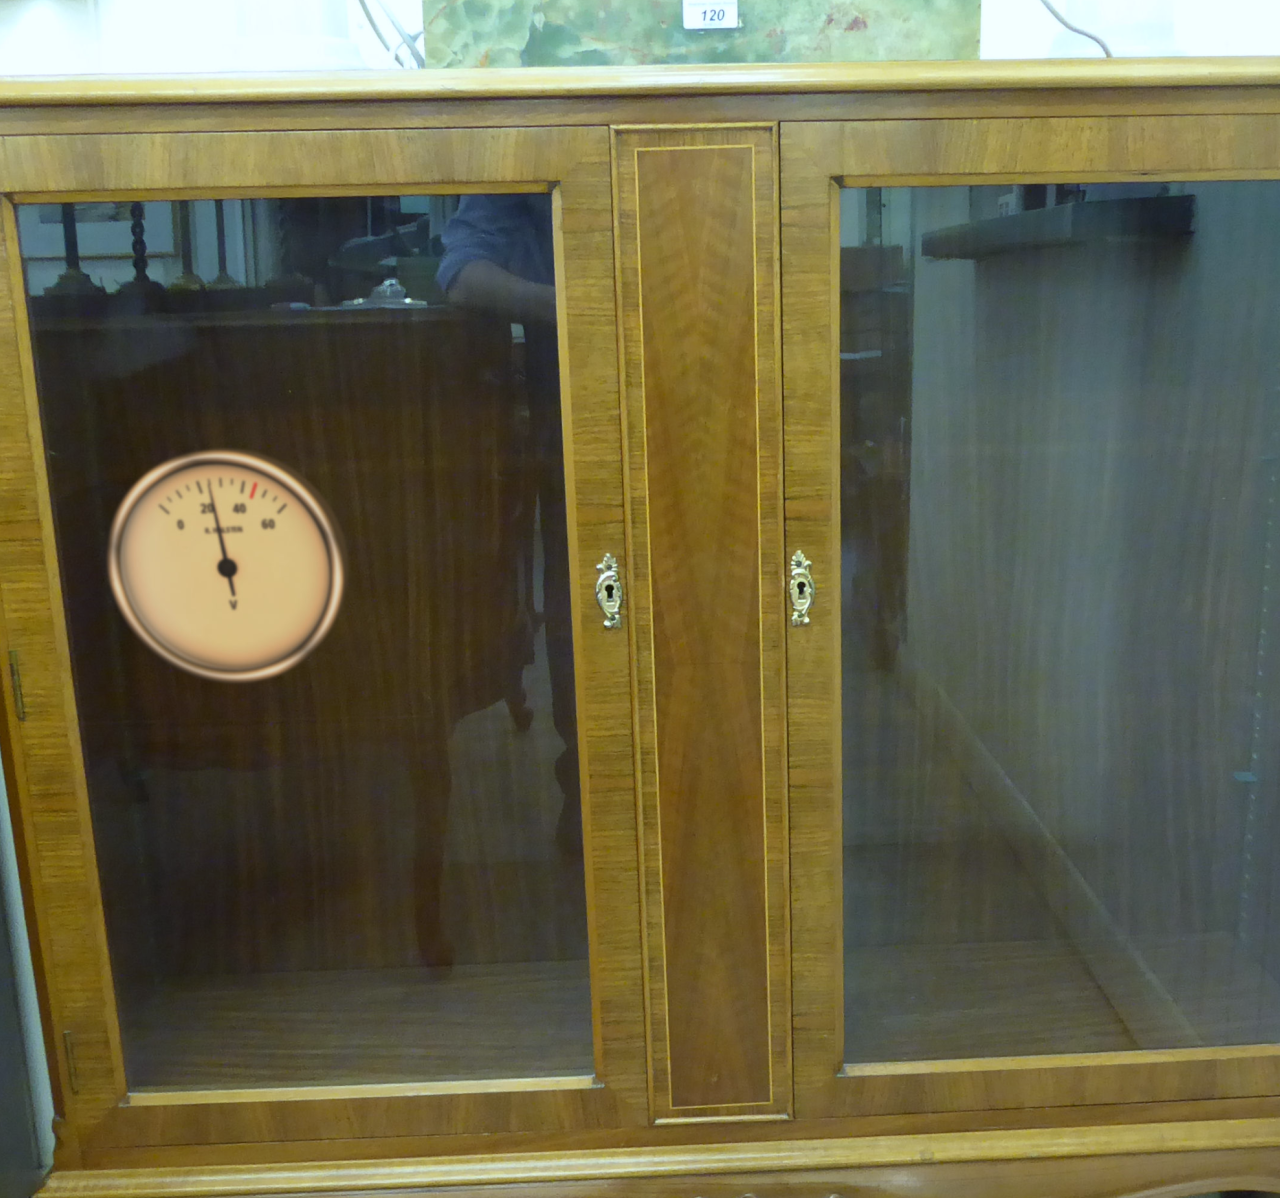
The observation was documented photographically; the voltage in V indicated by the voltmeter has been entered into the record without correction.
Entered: 25 V
